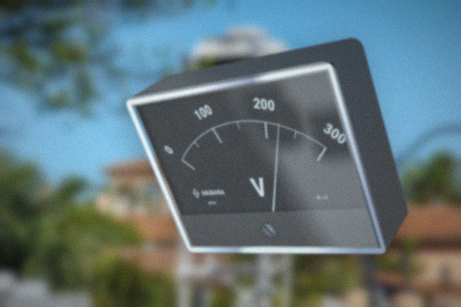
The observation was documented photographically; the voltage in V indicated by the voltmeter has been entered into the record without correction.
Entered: 225 V
